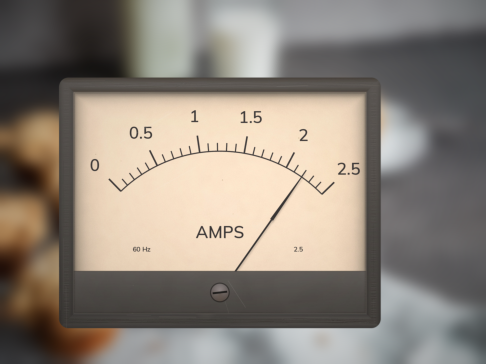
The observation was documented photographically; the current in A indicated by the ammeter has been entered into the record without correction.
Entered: 2.2 A
